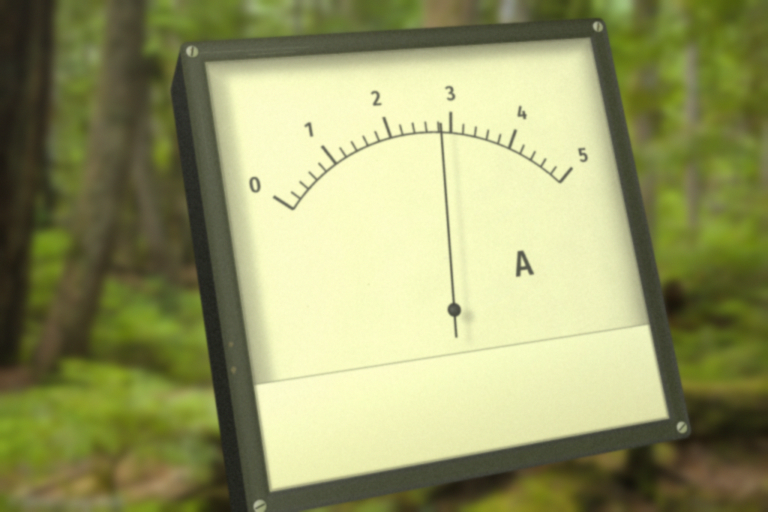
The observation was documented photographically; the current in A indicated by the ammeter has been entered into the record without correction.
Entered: 2.8 A
